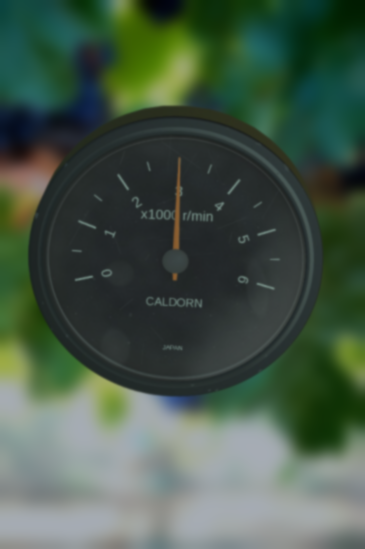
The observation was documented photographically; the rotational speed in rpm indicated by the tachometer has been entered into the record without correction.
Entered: 3000 rpm
